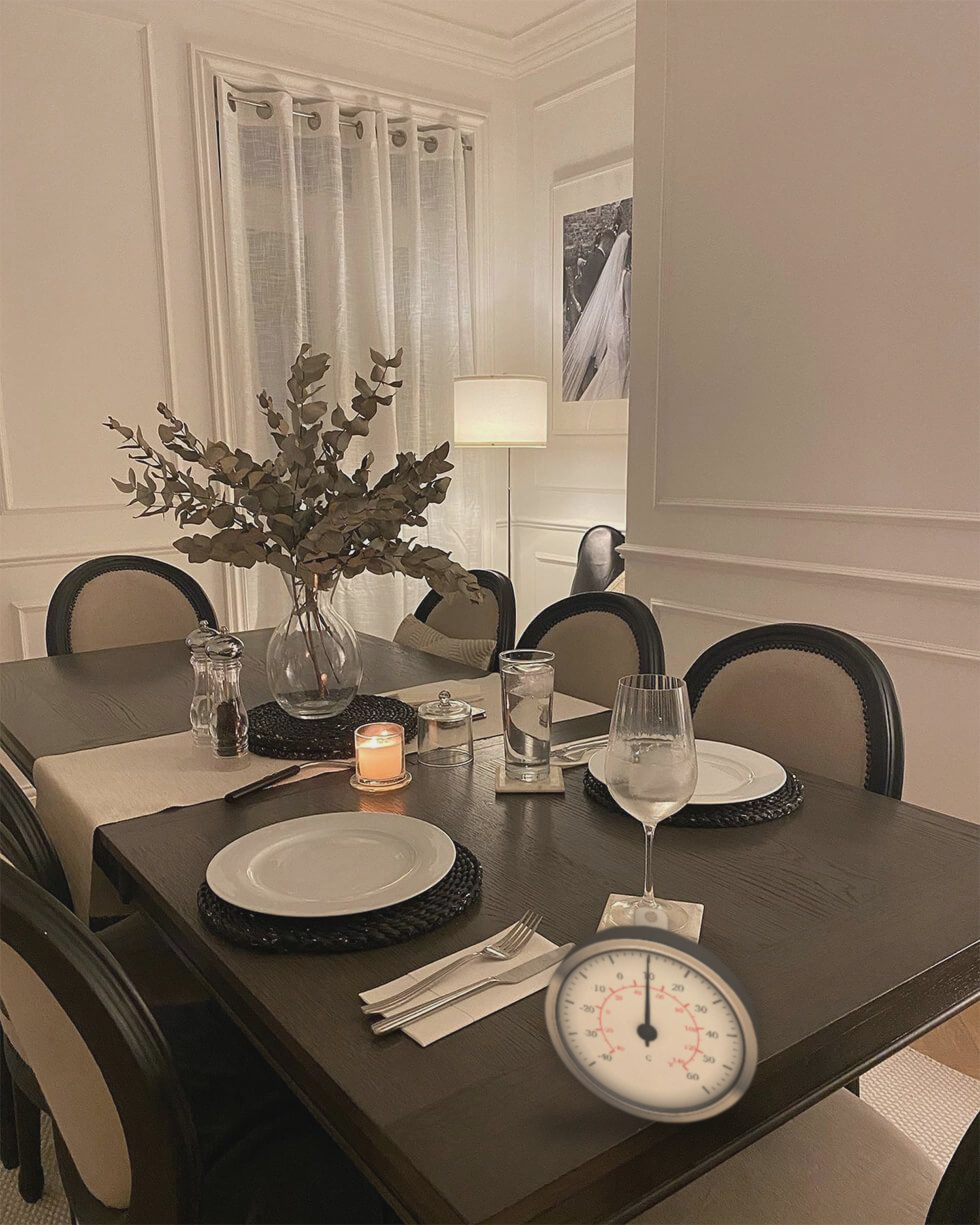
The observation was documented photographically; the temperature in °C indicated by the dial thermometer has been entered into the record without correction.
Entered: 10 °C
